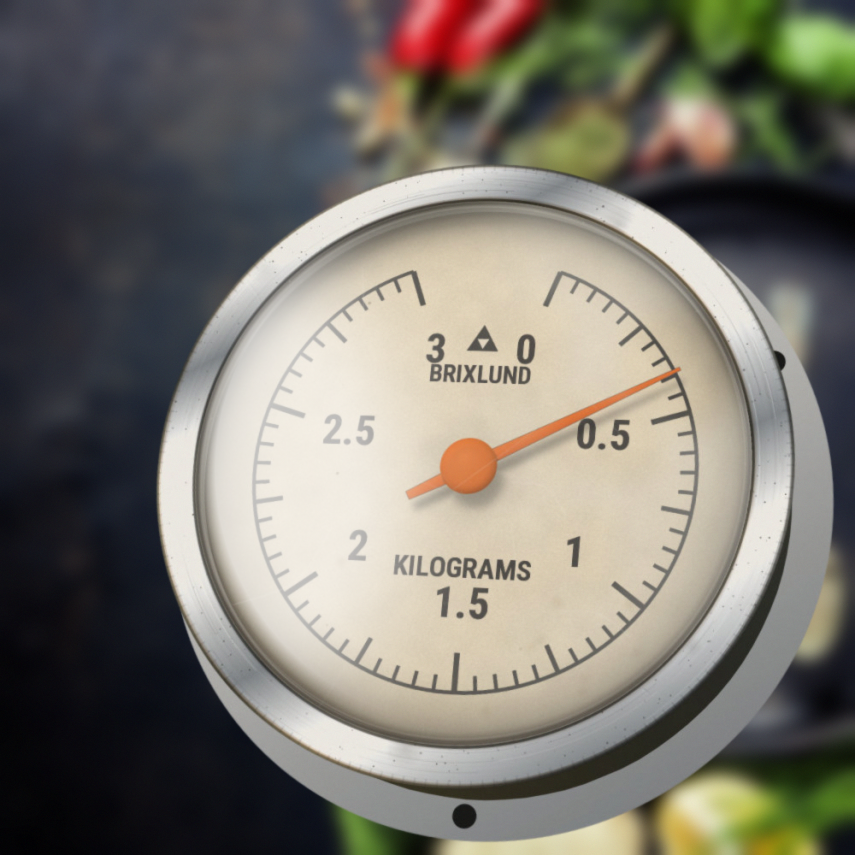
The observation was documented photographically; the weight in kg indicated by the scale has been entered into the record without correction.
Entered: 0.4 kg
